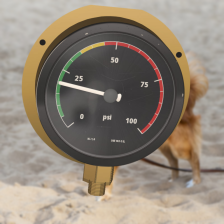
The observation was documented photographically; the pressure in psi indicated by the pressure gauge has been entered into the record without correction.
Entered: 20 psi
